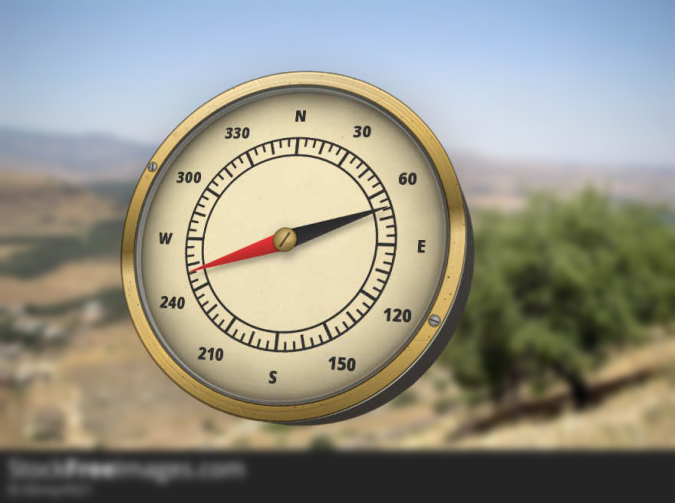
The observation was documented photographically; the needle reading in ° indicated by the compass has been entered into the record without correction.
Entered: 250 °
